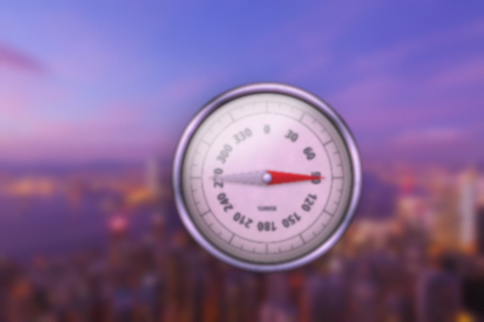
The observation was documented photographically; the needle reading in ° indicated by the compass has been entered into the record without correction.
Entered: 90 °
